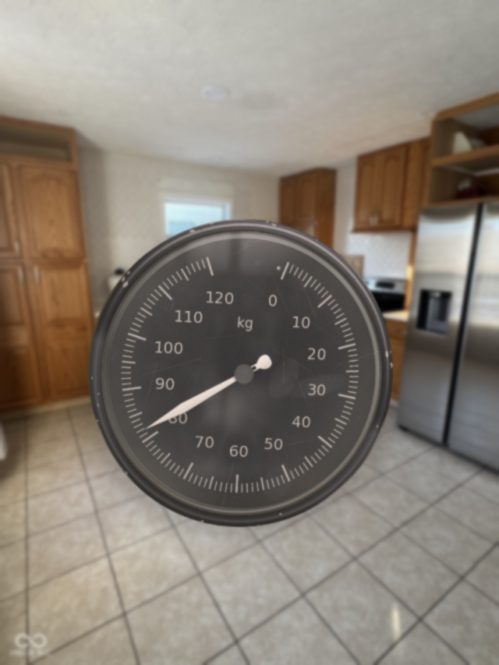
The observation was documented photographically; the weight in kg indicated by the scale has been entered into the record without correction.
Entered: 82 kg
